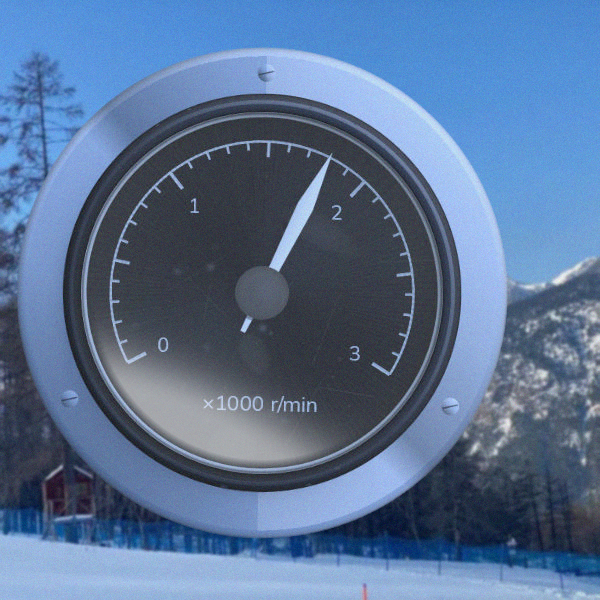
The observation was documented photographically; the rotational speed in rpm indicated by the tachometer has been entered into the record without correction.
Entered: 1800 rpm
